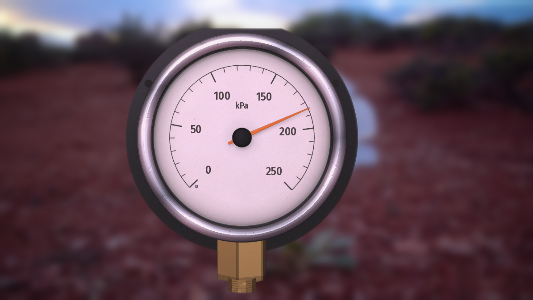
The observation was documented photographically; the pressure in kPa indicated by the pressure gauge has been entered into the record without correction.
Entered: 185 kPa
